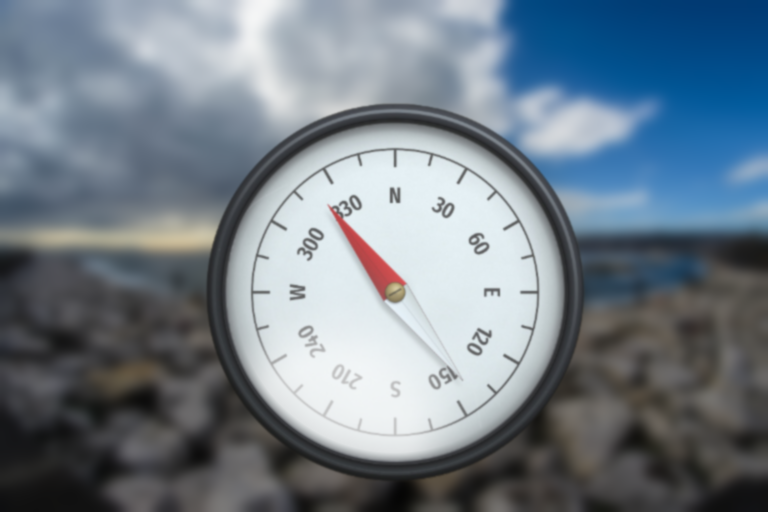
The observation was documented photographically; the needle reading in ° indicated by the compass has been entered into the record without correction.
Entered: 322.5 °
